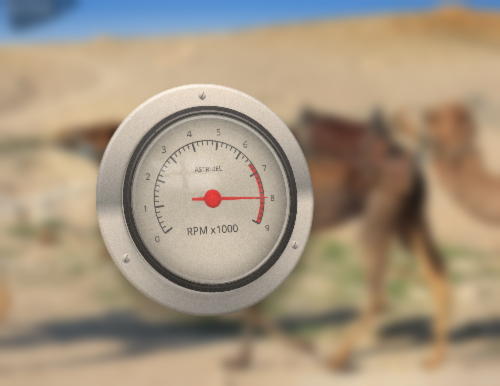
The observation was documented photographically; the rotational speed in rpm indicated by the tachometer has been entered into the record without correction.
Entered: 8000 rpm
